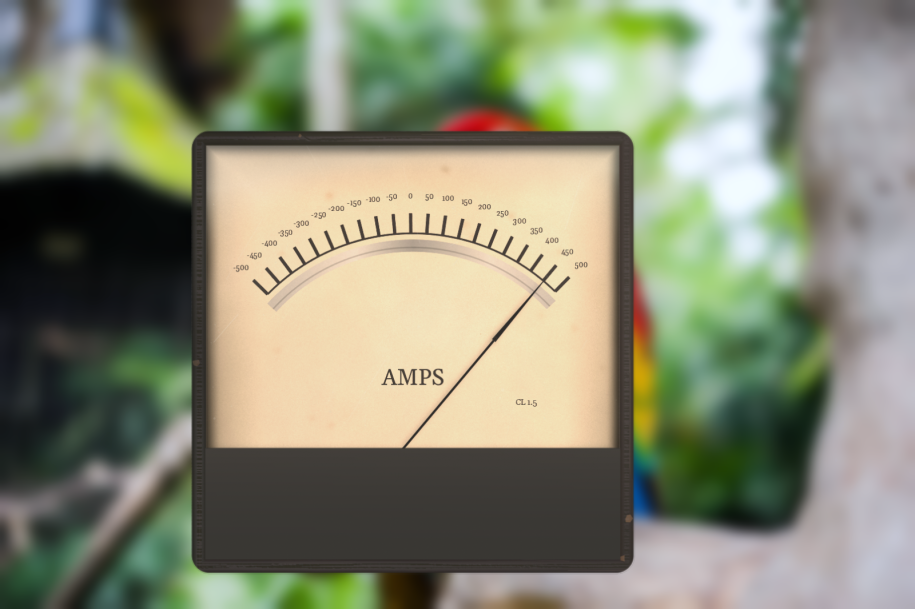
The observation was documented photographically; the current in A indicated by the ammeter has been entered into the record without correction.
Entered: 450 A
